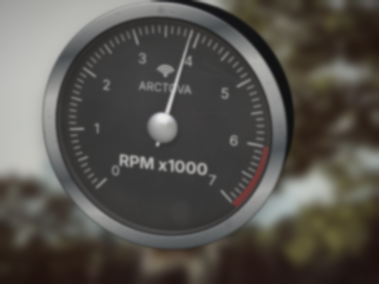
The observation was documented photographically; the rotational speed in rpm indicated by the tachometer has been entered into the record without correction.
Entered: 3900 rpm
